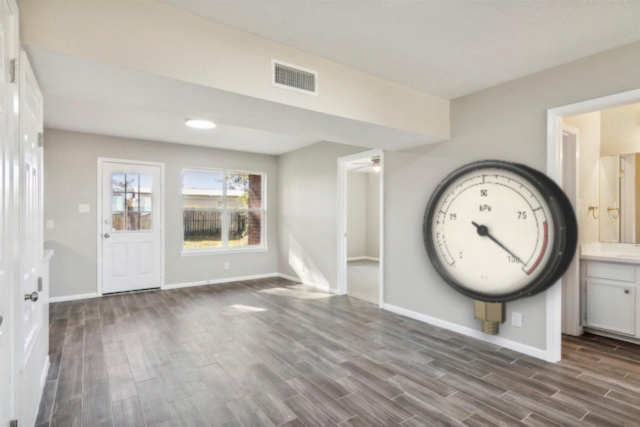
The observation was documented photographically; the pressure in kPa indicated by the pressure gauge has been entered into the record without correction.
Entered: 97.5 kPa
